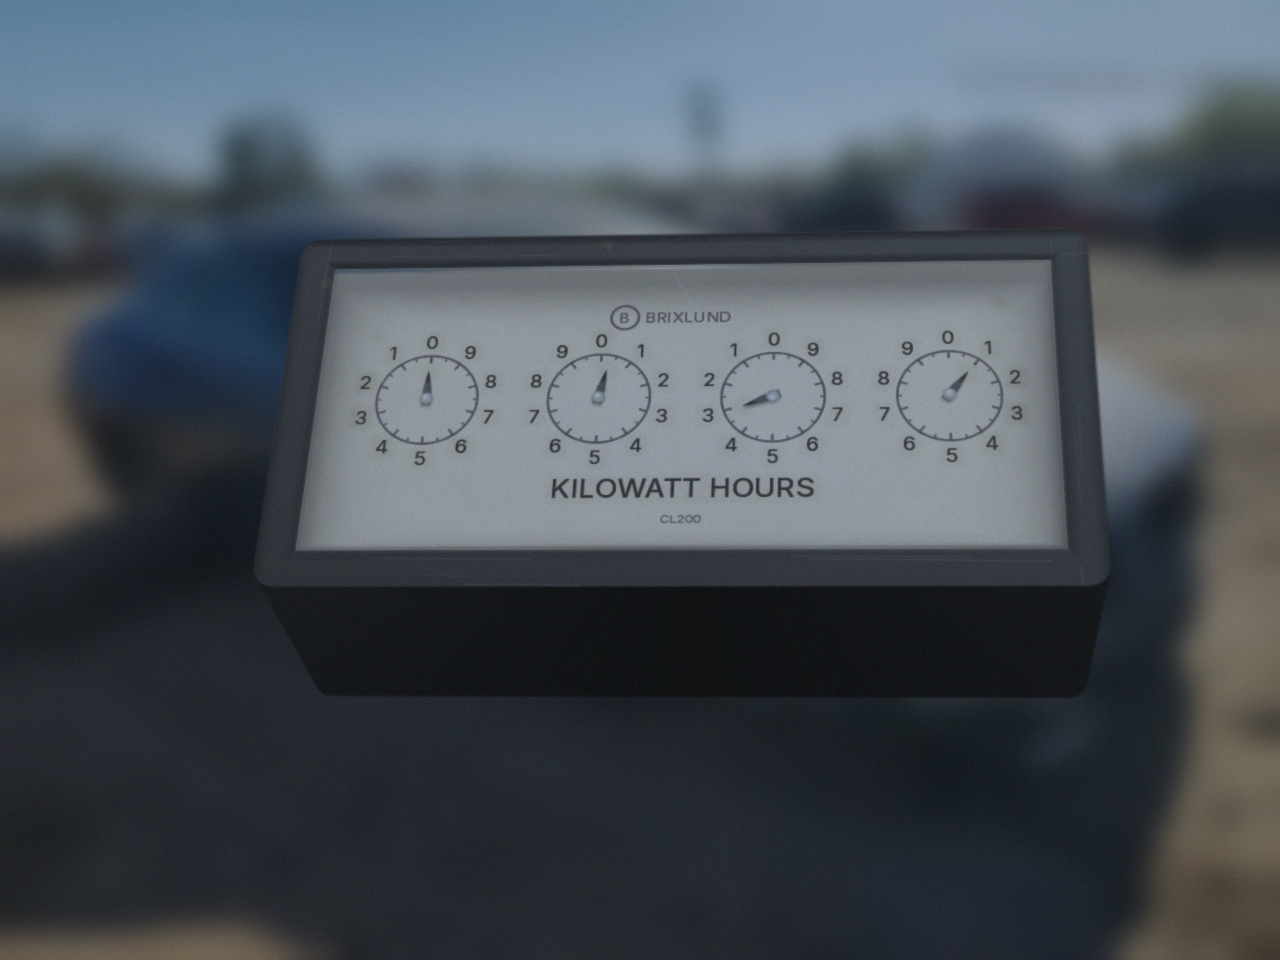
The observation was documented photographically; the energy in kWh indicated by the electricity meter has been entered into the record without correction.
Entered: 31 kWh
